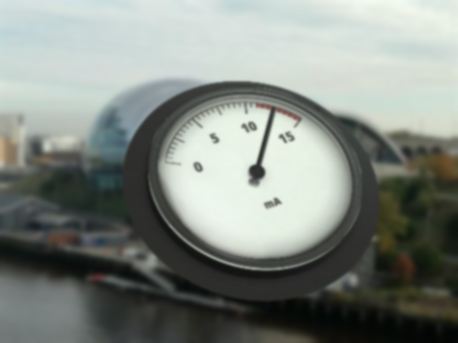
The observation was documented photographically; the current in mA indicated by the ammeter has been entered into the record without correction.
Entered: 12.5 mA
